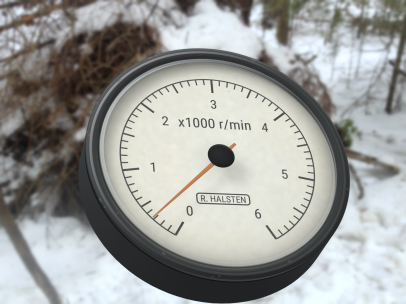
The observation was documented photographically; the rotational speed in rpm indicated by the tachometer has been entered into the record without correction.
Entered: 300 rpm
